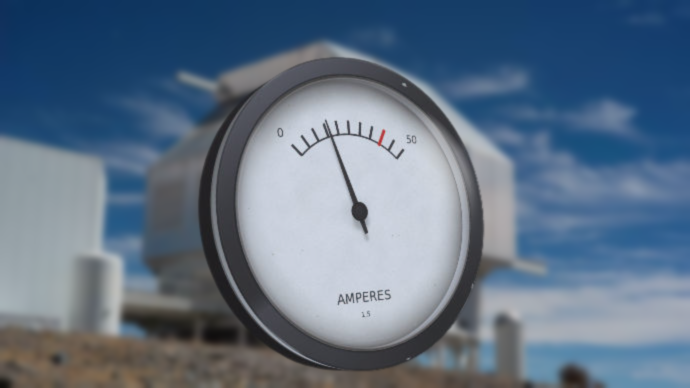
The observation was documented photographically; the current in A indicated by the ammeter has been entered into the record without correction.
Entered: 15 A
